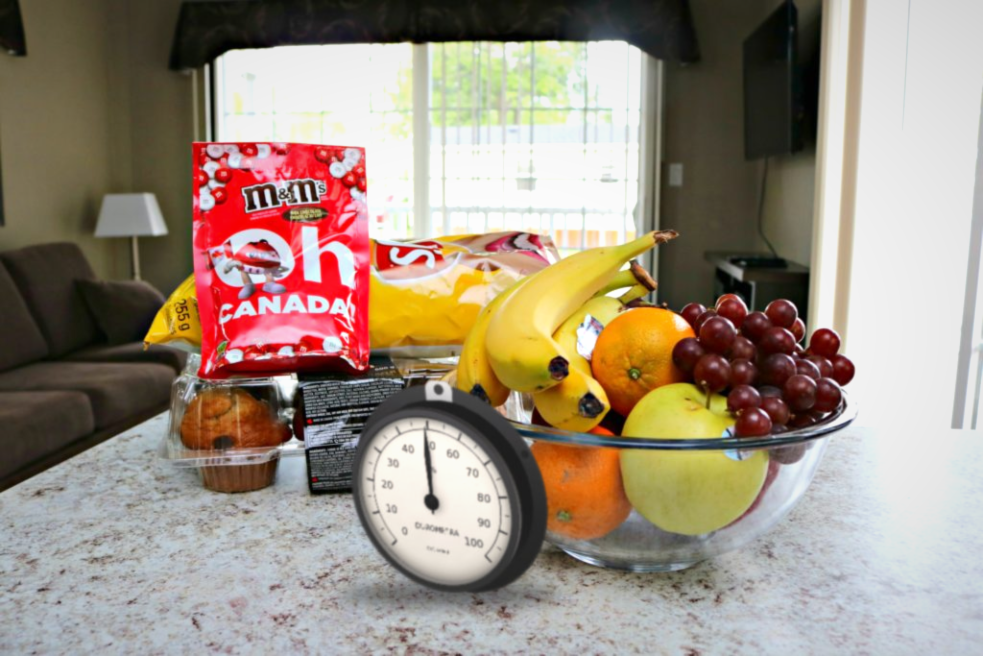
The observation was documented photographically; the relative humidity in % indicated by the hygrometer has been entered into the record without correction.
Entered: 50 %
